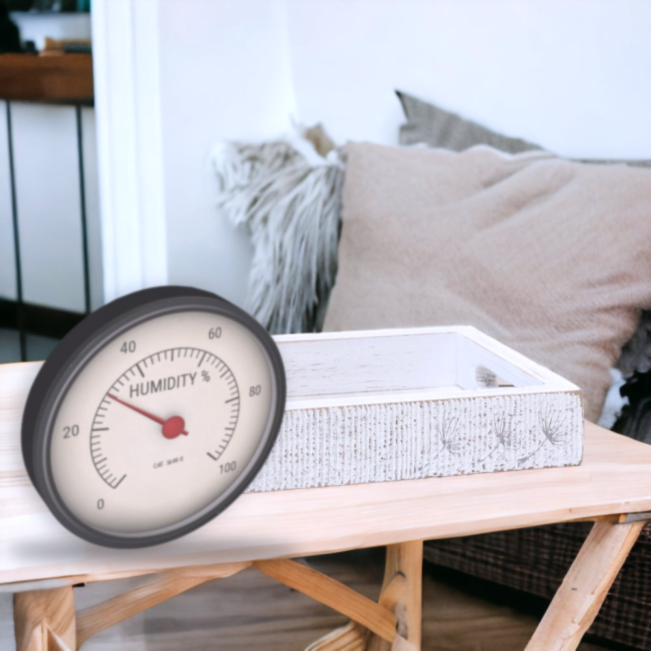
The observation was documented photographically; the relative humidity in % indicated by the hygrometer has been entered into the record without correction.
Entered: 30 %
